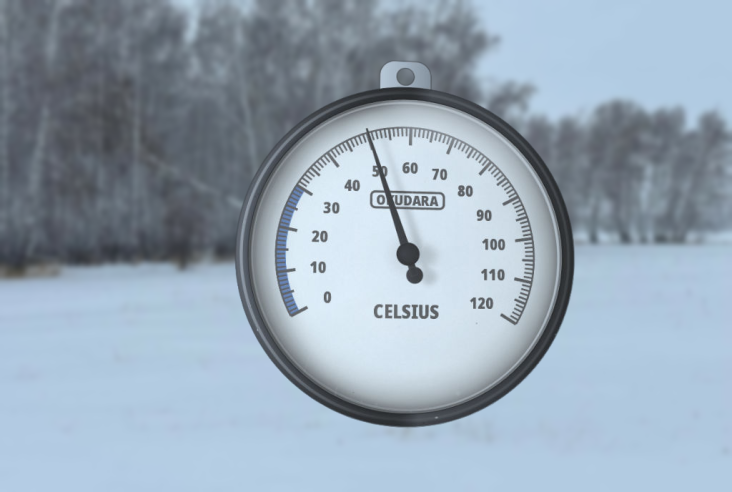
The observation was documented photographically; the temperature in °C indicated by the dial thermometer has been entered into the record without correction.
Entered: 50 °C
